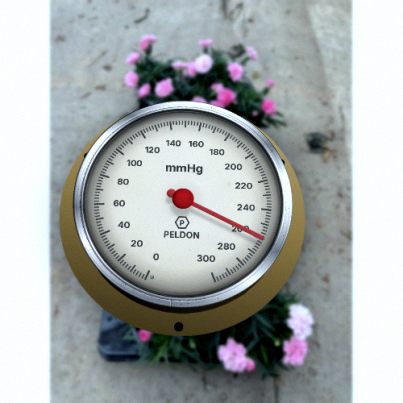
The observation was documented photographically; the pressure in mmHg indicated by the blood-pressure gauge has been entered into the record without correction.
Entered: 260 mmHg
